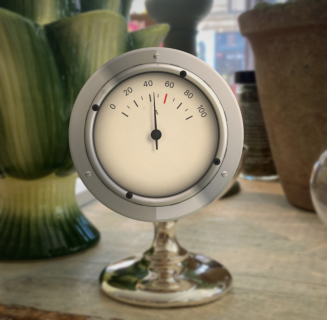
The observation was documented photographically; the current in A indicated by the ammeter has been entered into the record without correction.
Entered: 45 A
